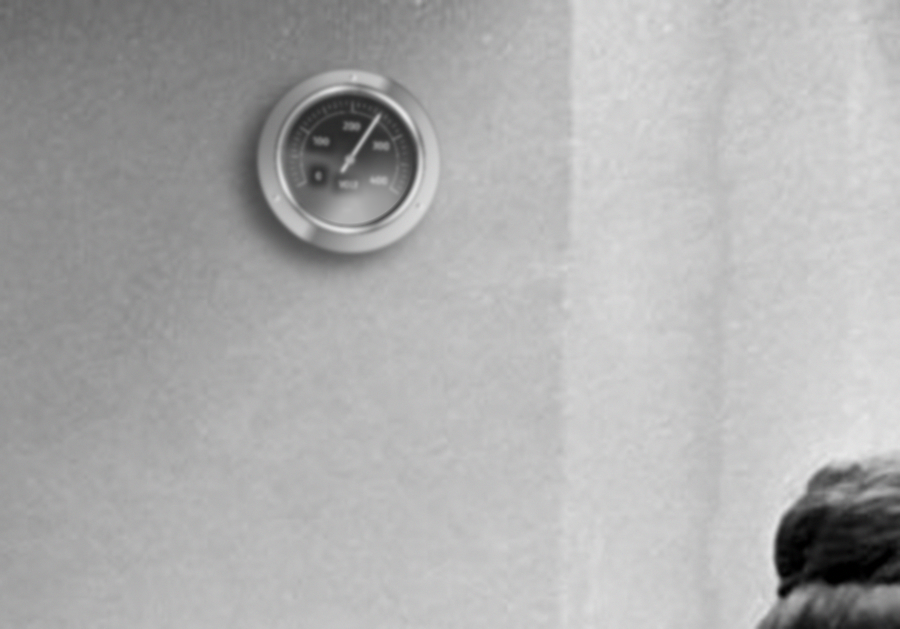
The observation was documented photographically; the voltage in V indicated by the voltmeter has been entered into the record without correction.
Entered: 250 V
